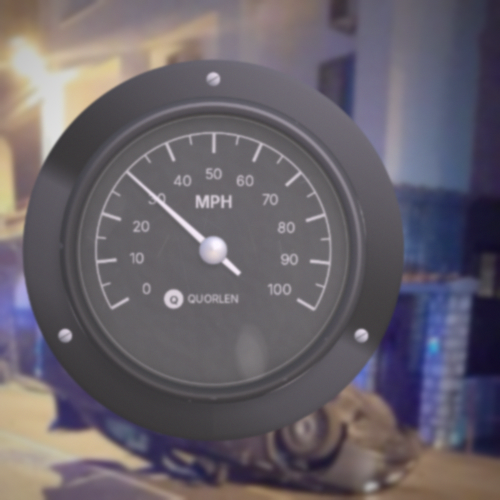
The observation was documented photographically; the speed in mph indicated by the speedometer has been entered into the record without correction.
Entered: 30 mph
